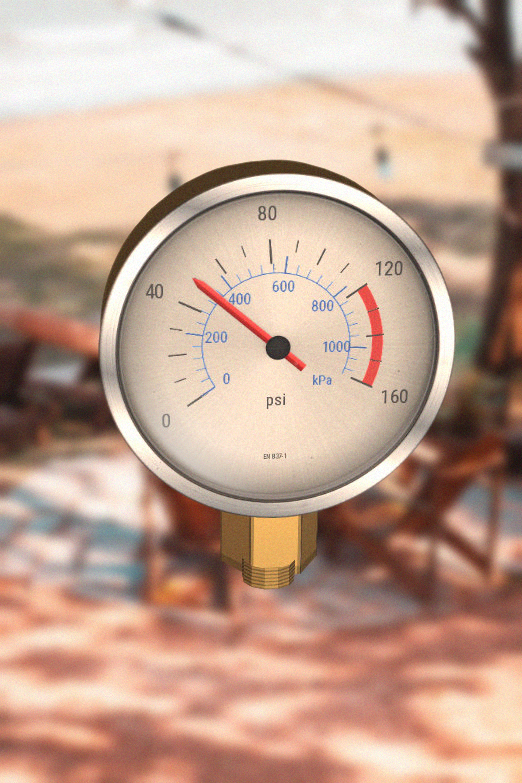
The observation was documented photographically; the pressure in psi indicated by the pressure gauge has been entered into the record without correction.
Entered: 50 psi
